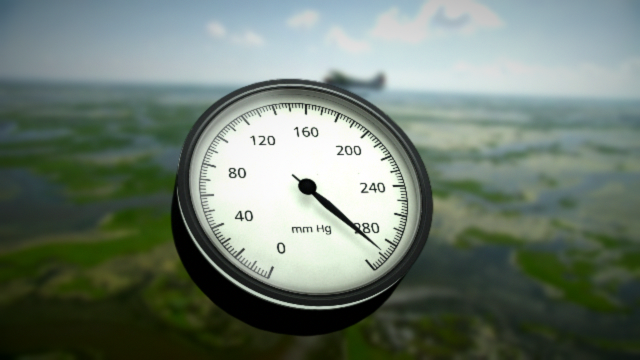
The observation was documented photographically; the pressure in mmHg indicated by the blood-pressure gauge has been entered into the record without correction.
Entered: 290 mmHg
